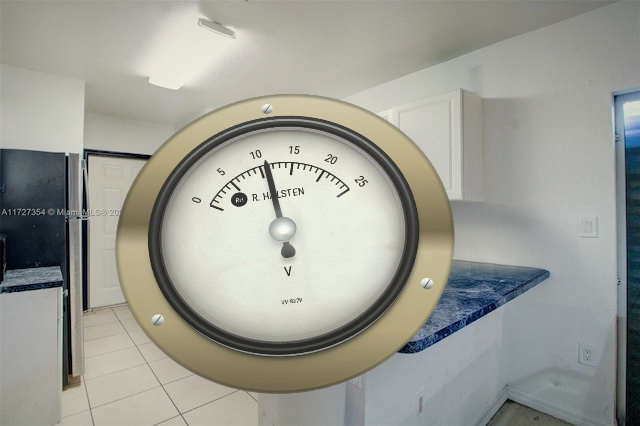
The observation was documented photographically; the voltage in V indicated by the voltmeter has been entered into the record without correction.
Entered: 11 V
